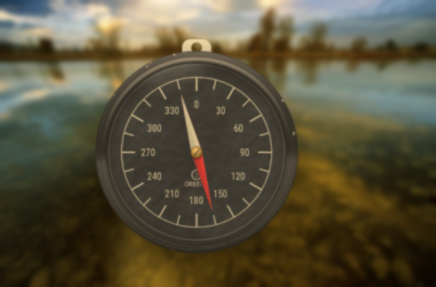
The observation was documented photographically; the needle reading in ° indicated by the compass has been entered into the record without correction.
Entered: 165 °
